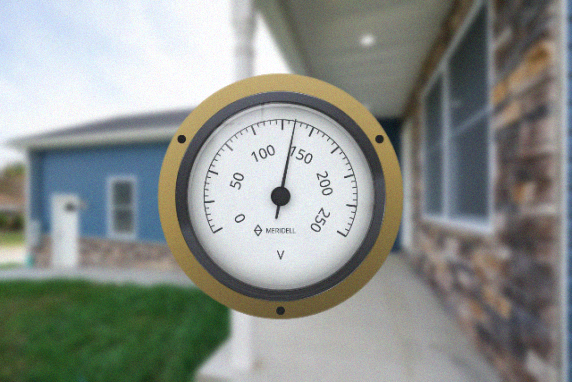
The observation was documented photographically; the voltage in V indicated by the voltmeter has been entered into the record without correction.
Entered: 135 V
